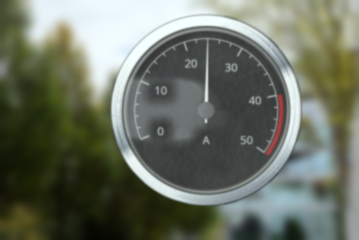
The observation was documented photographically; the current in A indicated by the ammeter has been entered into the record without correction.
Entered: 24 A
